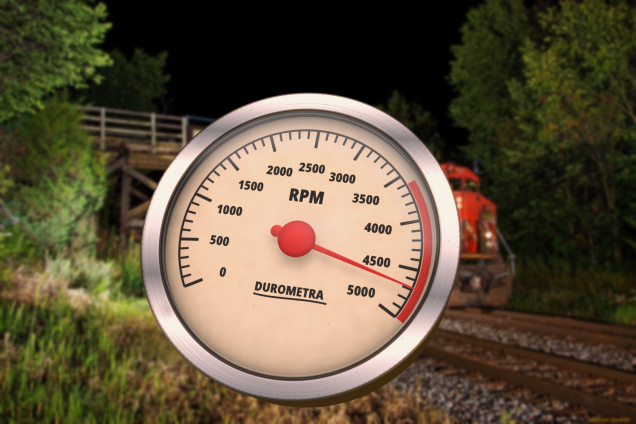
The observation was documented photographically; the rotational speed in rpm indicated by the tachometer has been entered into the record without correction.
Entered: 4700 rpm
